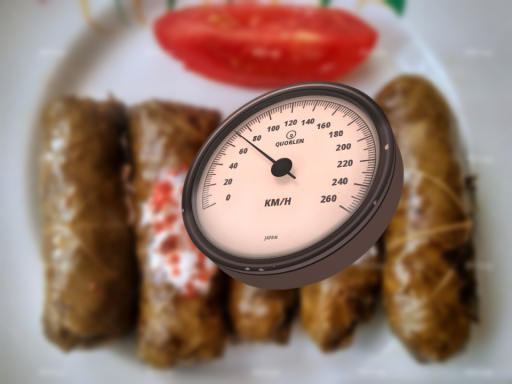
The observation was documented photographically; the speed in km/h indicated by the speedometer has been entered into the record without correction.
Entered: 70 km/h
